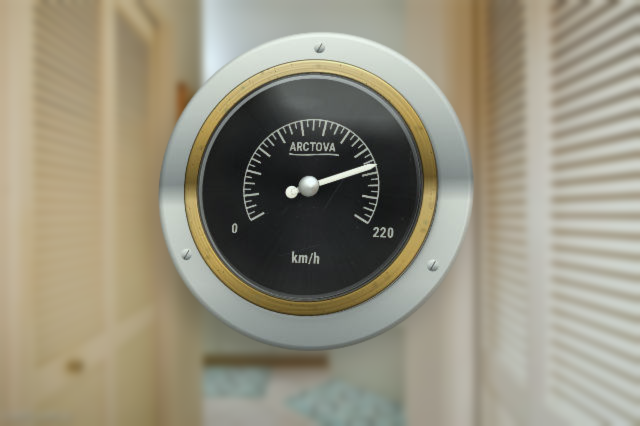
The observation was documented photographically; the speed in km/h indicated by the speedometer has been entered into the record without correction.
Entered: 175 km/h
